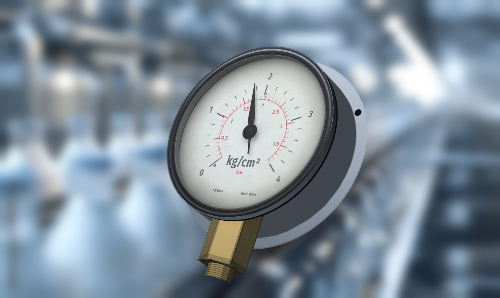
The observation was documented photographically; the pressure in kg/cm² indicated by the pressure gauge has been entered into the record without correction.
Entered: 1.8 kg/cm²
